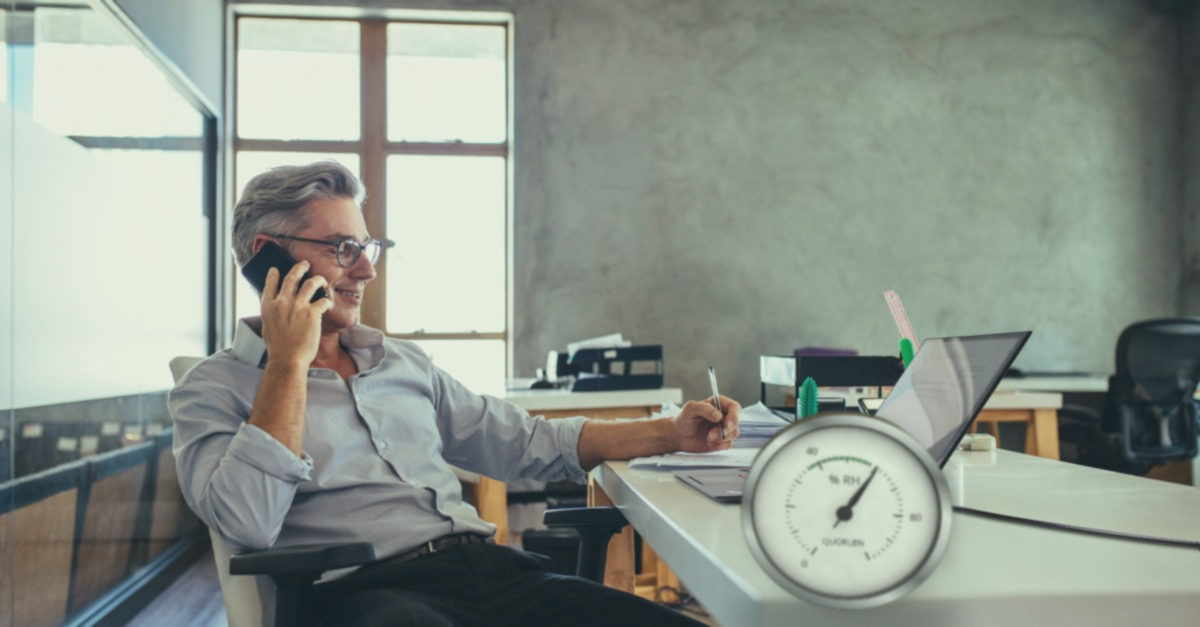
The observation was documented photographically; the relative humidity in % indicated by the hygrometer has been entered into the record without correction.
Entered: 60 %
